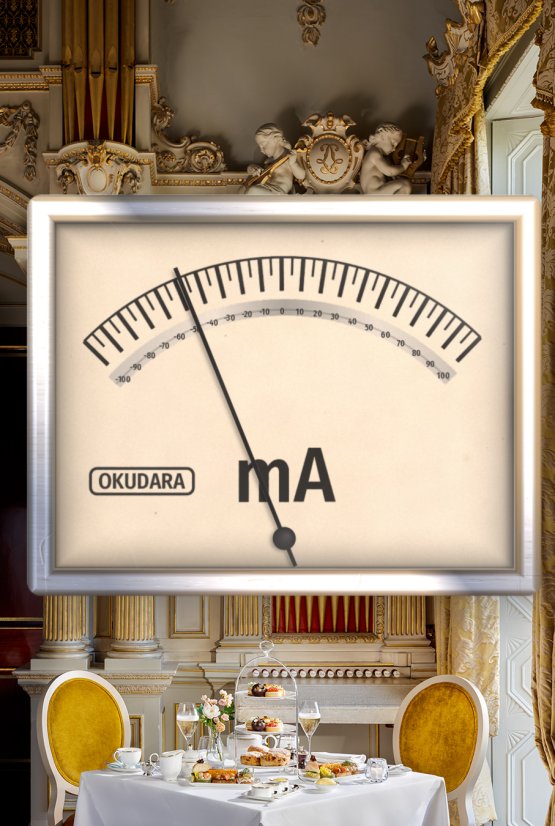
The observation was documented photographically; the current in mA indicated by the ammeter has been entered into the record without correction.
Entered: -47.5 mA
